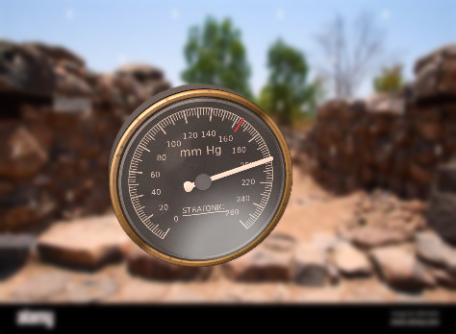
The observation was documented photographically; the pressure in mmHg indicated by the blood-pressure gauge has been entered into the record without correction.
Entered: 200 mmHg
